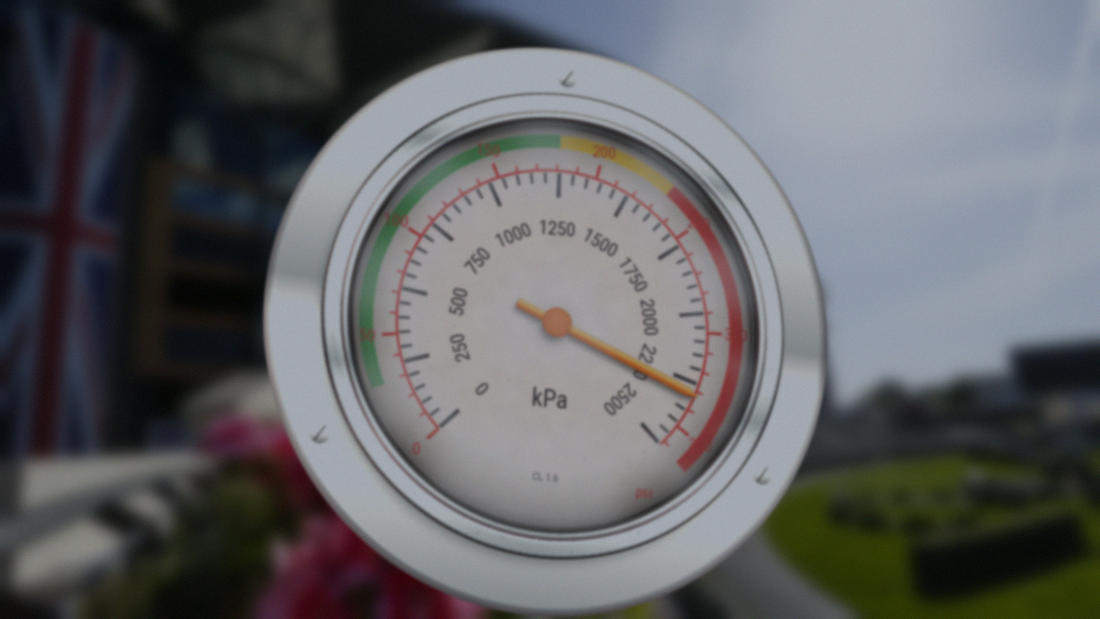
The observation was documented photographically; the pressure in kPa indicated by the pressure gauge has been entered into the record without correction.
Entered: 2300 kPa
